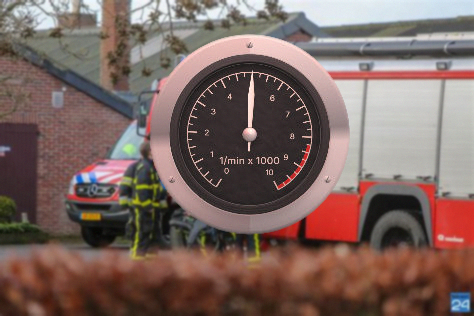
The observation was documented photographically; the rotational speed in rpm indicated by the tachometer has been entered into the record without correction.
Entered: 5000 rpm
